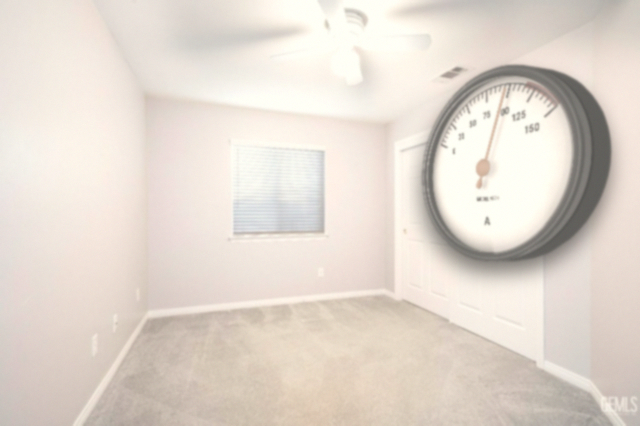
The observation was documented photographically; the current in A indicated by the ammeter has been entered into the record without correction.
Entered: 100 A
